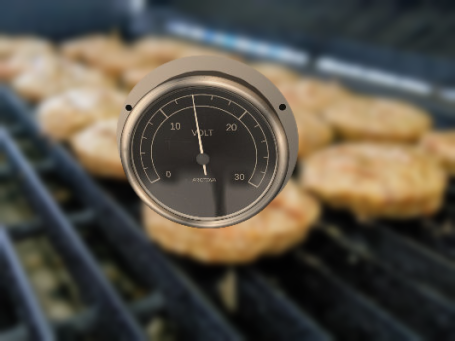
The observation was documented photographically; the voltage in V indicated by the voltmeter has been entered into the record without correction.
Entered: 14 V
